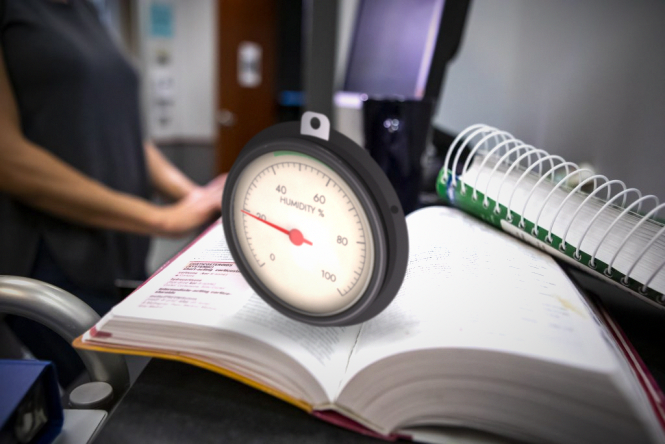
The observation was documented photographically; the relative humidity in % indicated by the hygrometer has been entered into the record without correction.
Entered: 20 %
